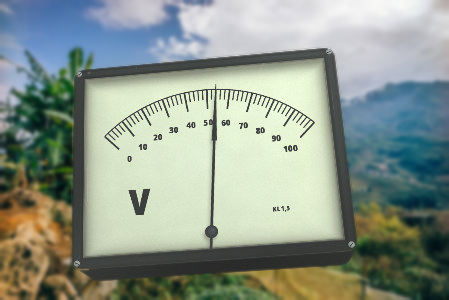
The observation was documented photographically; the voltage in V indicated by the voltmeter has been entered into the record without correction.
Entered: 54 V
